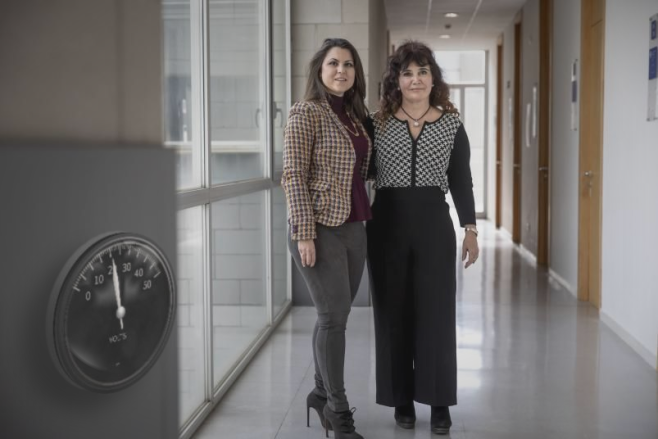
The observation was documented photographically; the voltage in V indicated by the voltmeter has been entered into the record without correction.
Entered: 20 V
